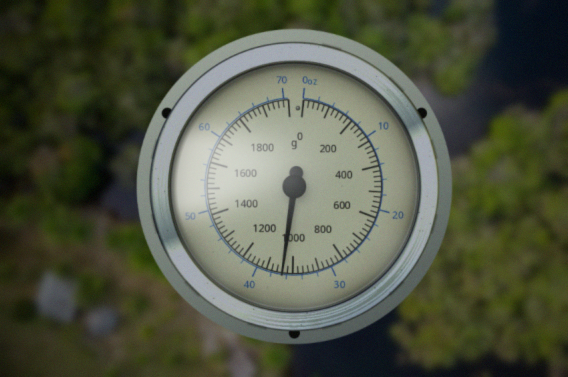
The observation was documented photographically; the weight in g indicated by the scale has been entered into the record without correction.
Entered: 1040 g
